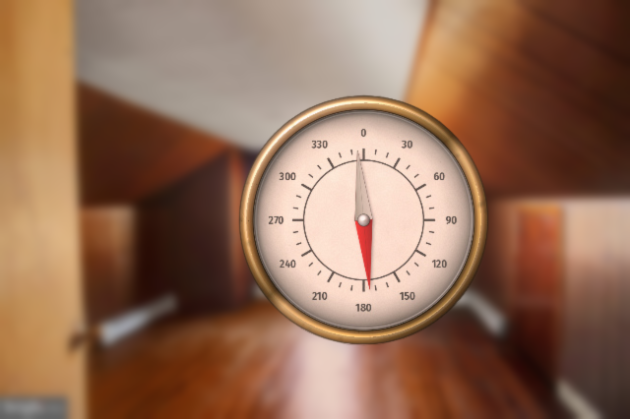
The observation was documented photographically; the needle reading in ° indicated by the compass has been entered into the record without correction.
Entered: 175 °
